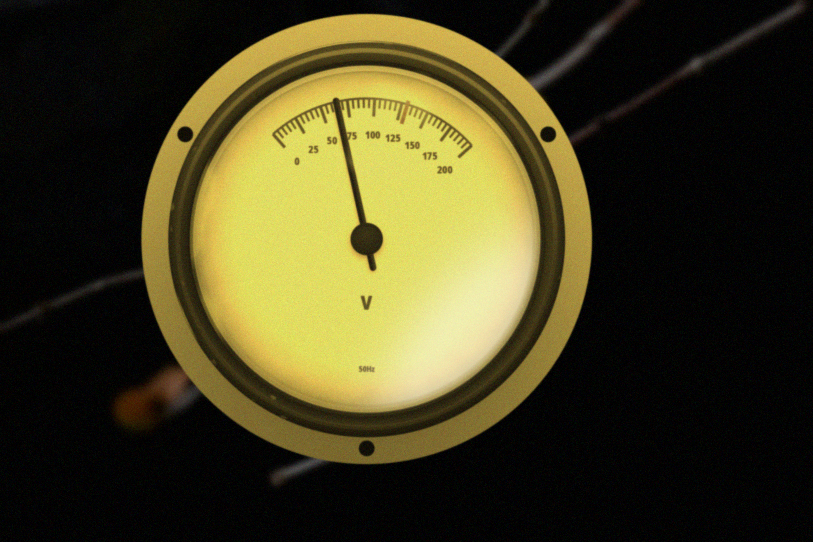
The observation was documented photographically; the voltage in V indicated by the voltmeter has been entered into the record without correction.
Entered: 65 V
